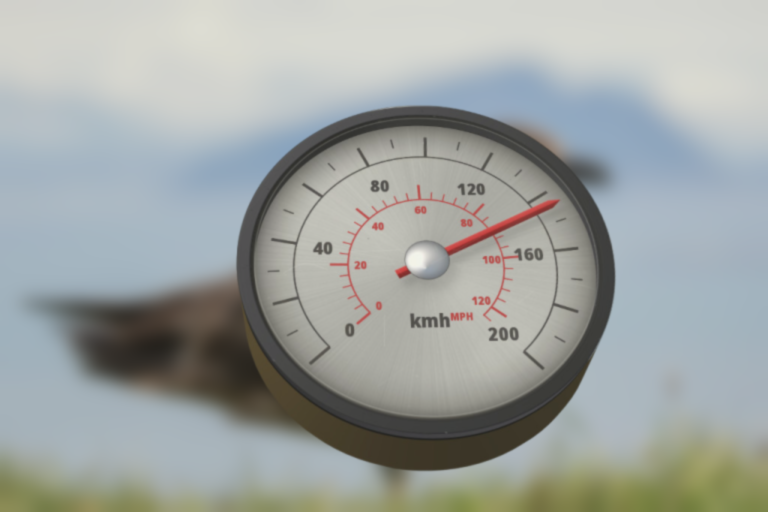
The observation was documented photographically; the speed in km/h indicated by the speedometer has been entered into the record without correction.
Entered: 145 km/h
